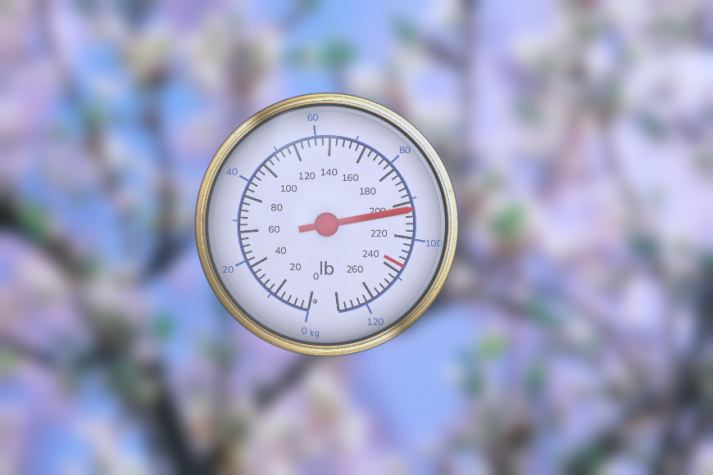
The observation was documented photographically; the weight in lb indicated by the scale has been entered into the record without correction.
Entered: 204 lb
